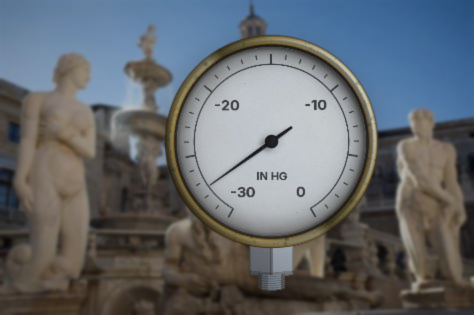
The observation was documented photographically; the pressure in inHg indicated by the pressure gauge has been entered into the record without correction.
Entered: -27.5 inHg
